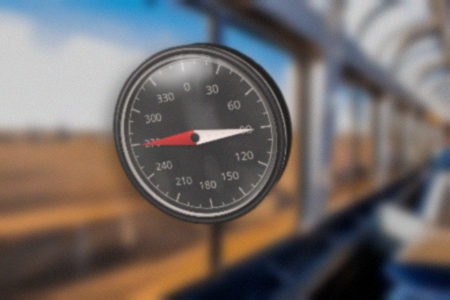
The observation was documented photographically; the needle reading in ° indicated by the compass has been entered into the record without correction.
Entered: 270 °
